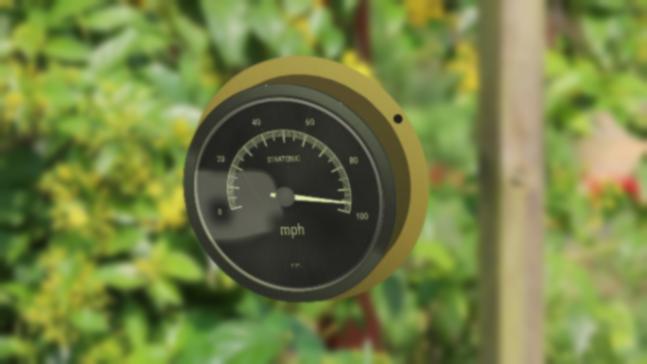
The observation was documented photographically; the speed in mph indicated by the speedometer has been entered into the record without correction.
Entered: 95 mph
